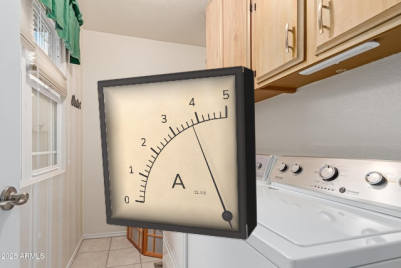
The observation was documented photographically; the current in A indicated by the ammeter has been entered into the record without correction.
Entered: 3.8 A
